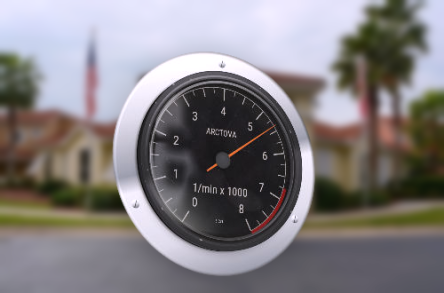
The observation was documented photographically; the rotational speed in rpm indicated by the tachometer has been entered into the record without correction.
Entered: 5375 rpm
